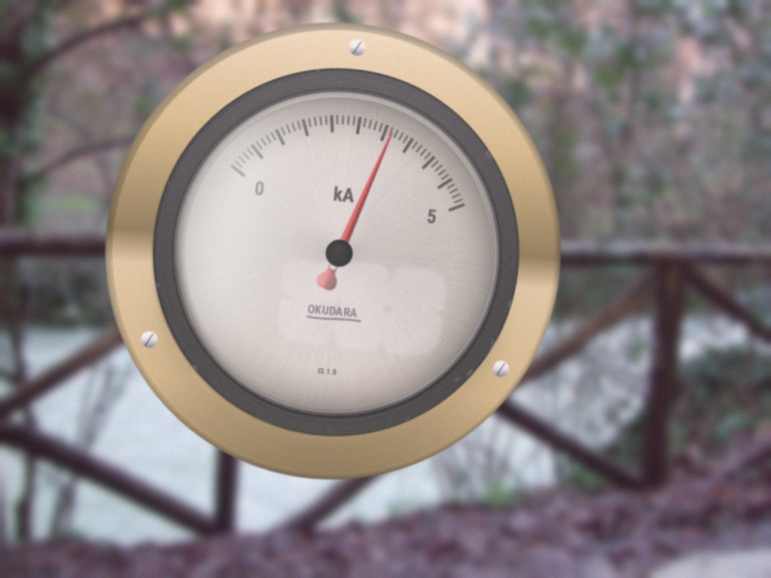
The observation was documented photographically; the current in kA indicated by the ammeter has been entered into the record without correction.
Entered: 3.1 kA
